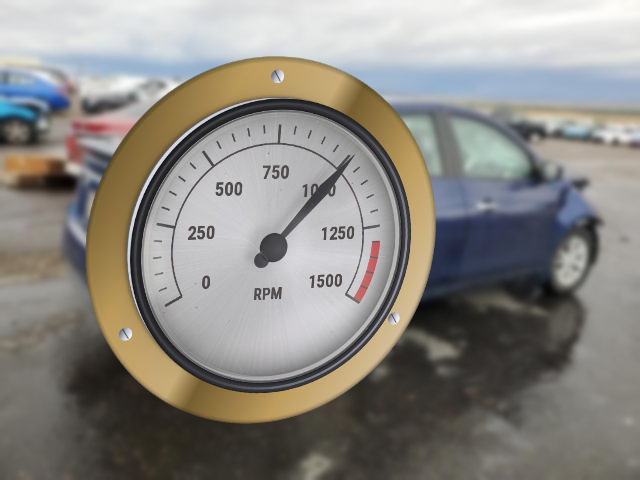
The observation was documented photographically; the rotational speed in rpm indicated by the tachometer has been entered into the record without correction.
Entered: 1000 rpm
